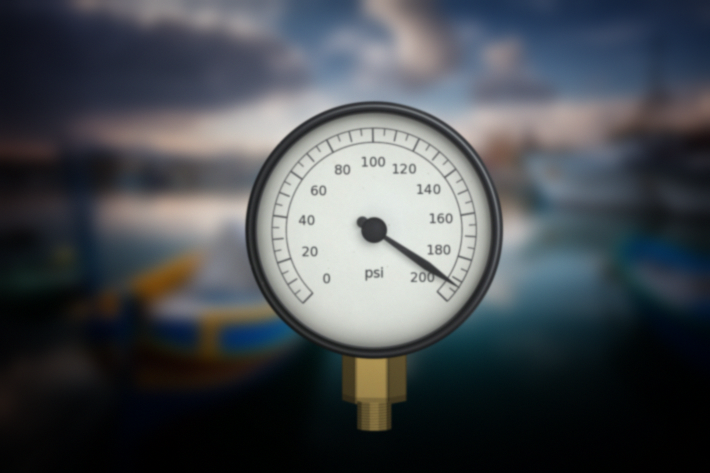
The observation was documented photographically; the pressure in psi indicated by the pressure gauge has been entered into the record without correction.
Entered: 192.5 psi
